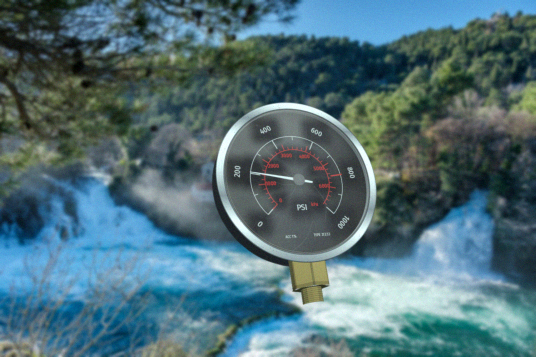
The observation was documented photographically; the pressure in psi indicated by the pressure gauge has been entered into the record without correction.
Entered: 200 psi
